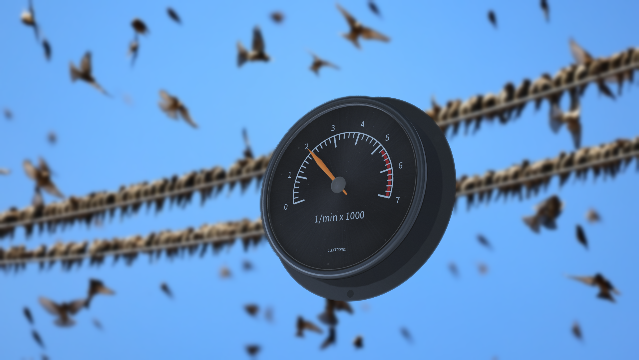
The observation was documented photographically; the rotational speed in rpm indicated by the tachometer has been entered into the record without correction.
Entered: 2000 rpm
